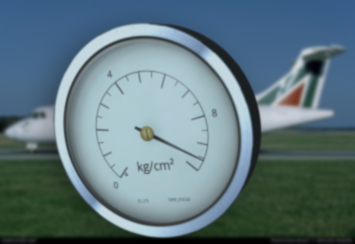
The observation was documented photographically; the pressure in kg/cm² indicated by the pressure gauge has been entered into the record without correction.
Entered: 9.5 kg/cm²
